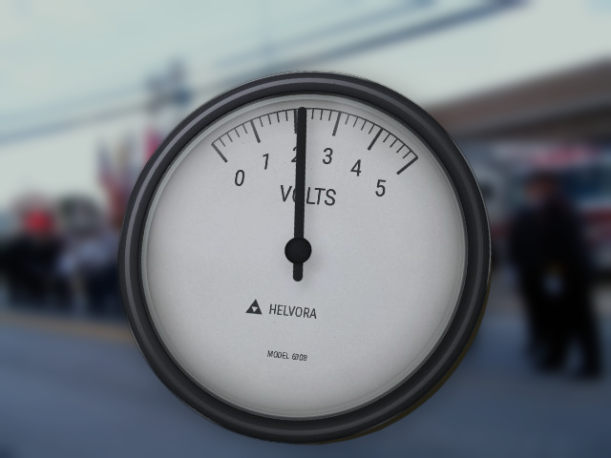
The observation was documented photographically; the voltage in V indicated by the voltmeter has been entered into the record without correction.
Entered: 2.2 V
